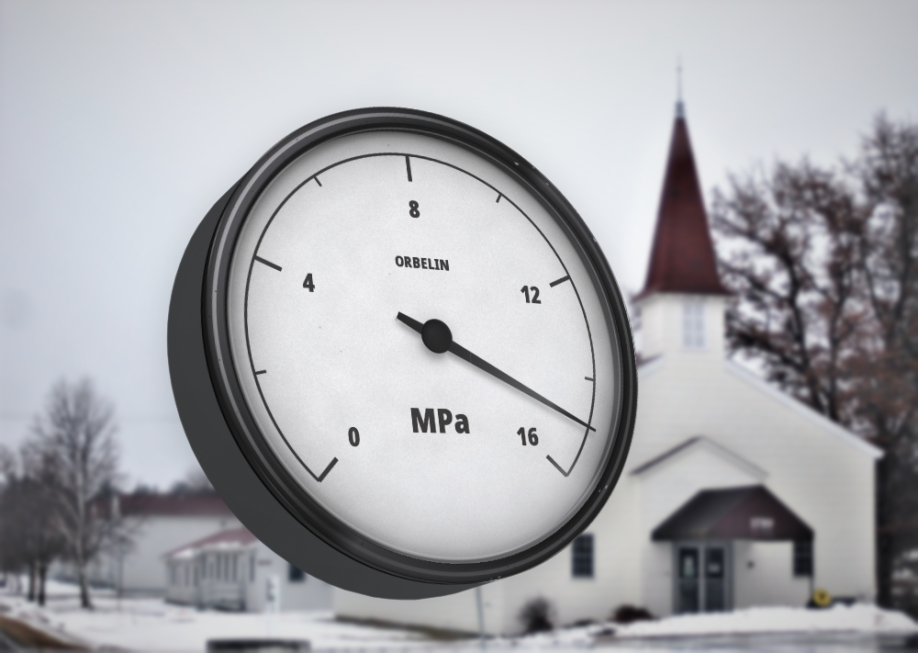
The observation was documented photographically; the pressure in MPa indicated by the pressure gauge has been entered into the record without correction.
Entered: 15 MPa
